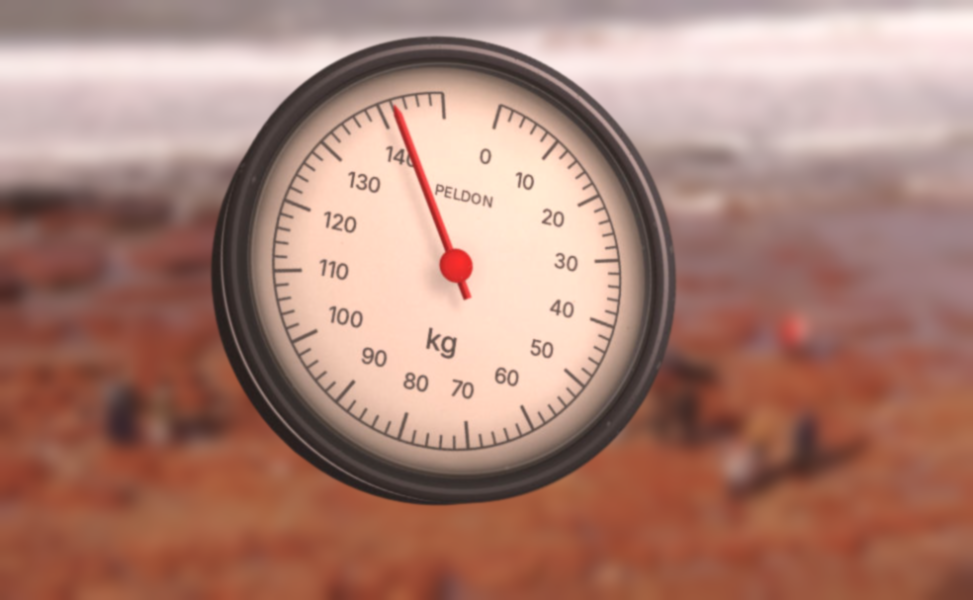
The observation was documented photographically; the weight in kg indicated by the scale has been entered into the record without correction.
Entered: 142 kg
